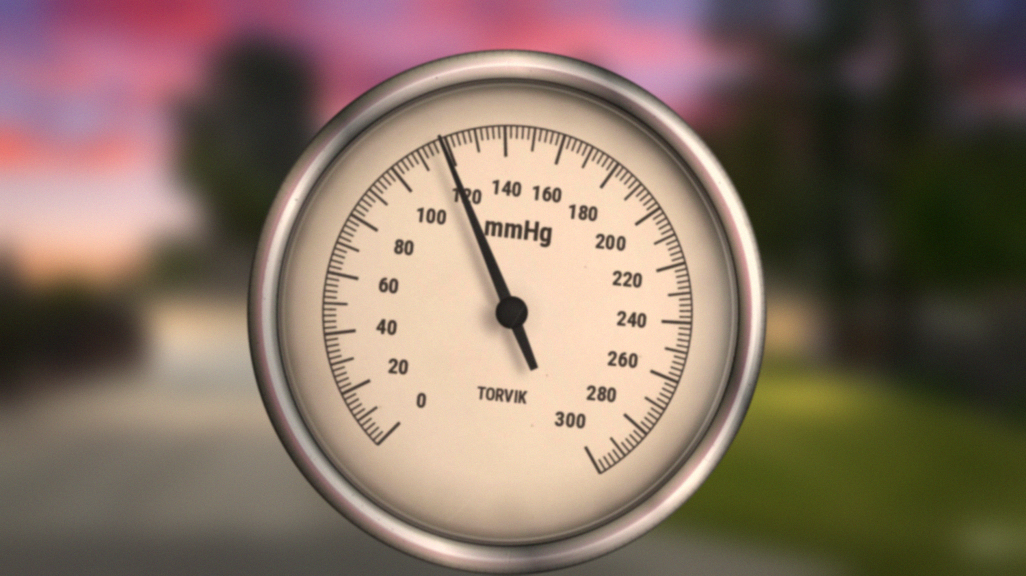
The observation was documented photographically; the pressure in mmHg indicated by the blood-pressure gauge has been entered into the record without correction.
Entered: 118 mmHg
